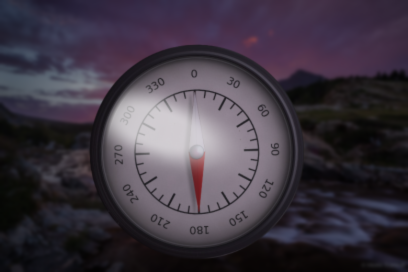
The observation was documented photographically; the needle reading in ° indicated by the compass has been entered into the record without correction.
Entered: 180 °
